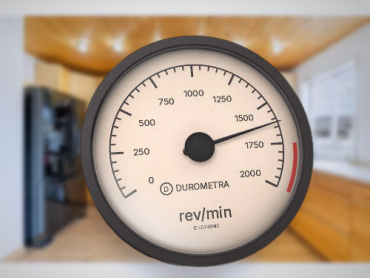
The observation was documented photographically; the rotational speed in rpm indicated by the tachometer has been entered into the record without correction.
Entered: 1625 rpm
